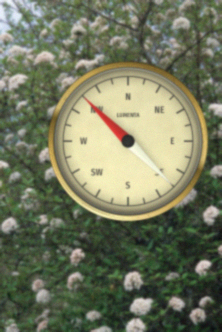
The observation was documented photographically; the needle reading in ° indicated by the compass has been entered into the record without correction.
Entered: 315 °
